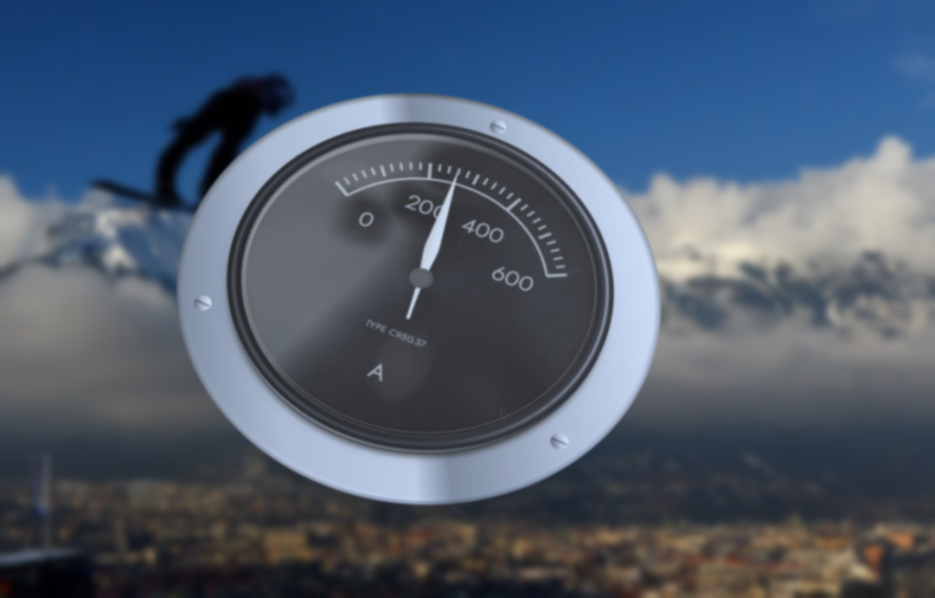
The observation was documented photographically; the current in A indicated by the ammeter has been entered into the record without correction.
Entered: 260 A
